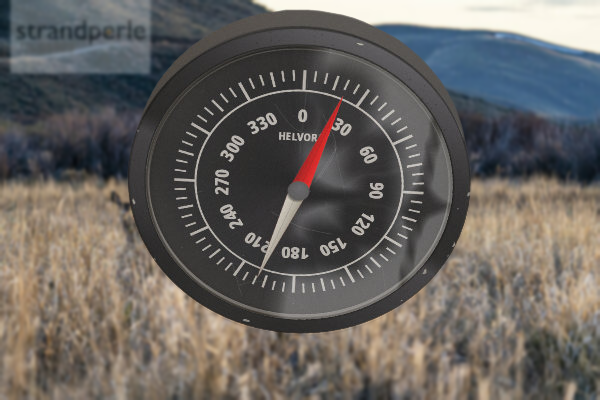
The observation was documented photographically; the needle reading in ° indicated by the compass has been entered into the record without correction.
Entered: 20 °
